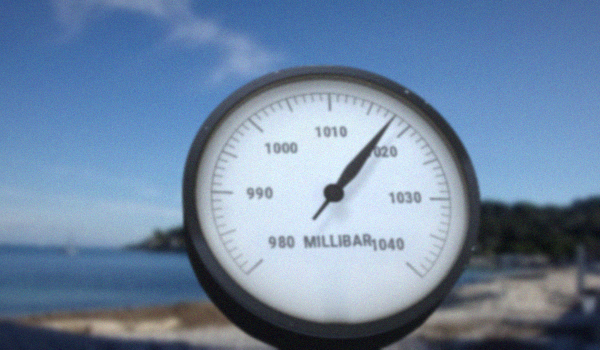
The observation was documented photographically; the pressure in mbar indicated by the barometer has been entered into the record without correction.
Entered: 1018 mbar
